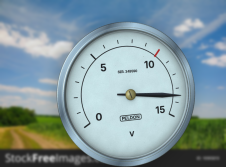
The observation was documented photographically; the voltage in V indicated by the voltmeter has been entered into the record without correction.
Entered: 13.5 V
